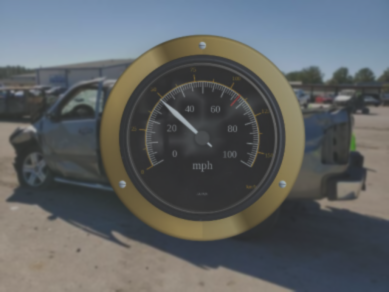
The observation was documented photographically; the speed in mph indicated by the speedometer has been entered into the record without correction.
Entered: 30 mph
